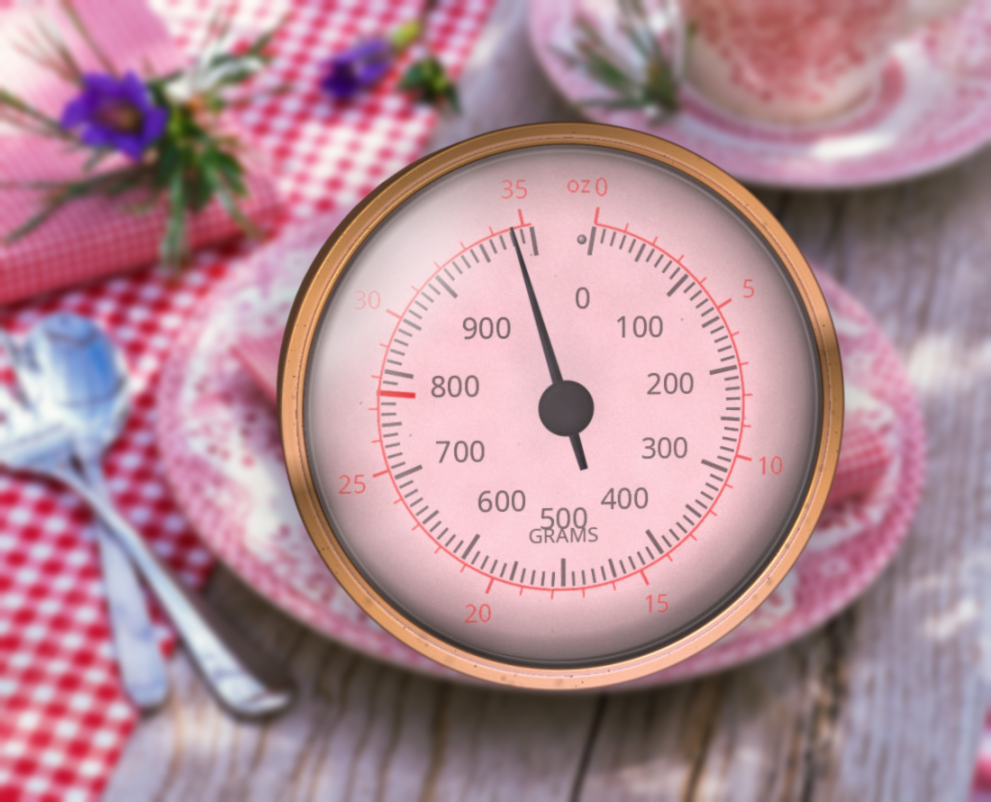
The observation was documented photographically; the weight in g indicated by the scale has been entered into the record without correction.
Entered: 980 g
